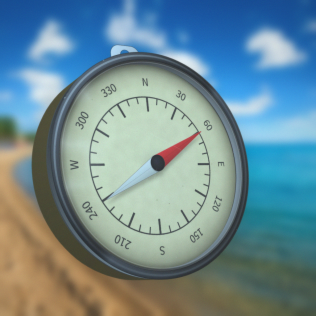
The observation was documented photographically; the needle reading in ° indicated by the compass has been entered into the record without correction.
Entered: 60 °
